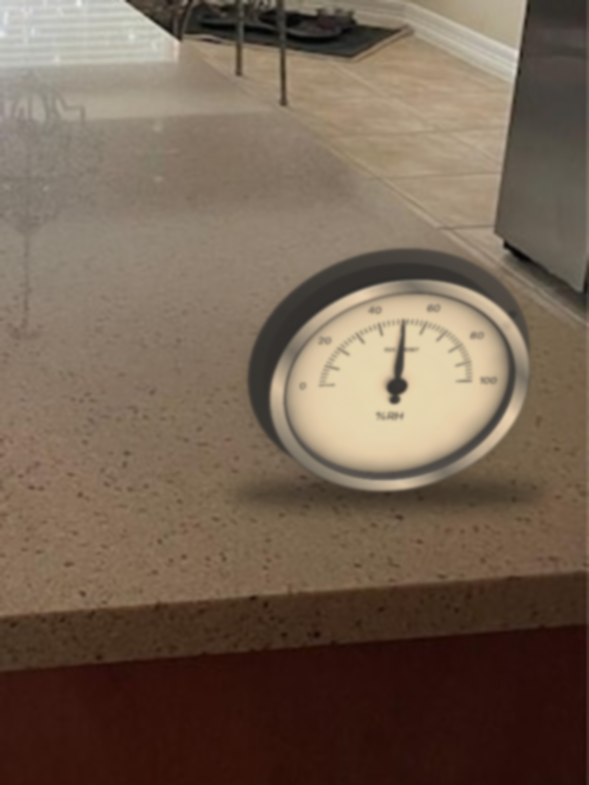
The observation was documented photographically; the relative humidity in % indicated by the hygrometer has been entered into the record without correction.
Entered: 50 %
